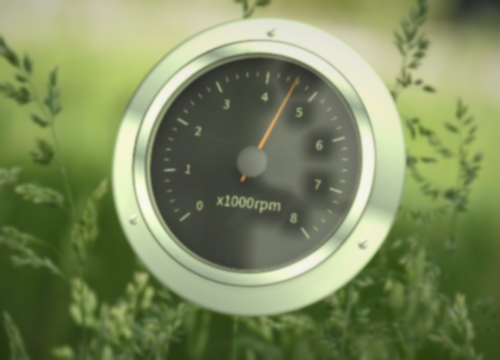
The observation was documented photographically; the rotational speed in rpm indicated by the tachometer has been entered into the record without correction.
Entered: 4600 rpm
